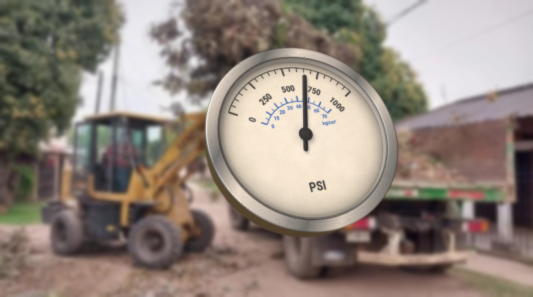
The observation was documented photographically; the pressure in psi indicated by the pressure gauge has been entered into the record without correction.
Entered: 650 psi
